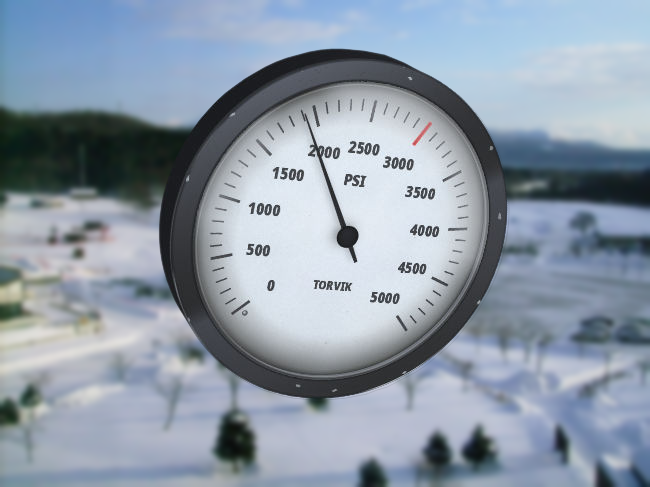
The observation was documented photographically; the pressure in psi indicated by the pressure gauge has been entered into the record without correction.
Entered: 1900 psi
